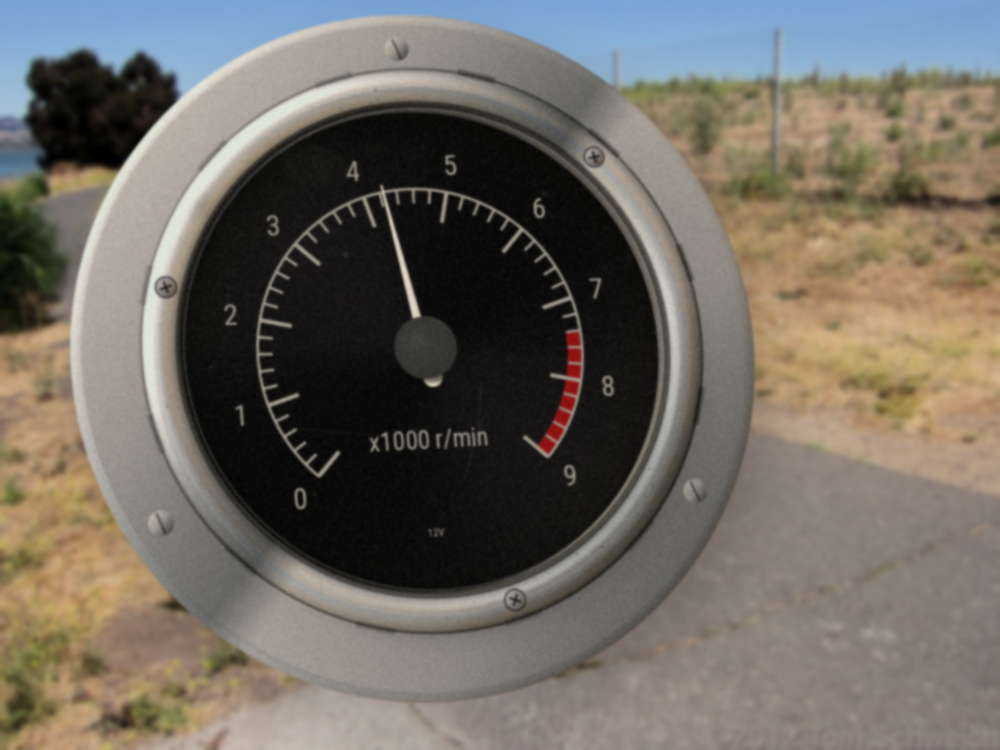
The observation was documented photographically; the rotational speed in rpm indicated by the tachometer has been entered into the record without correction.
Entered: 4200 rpm
